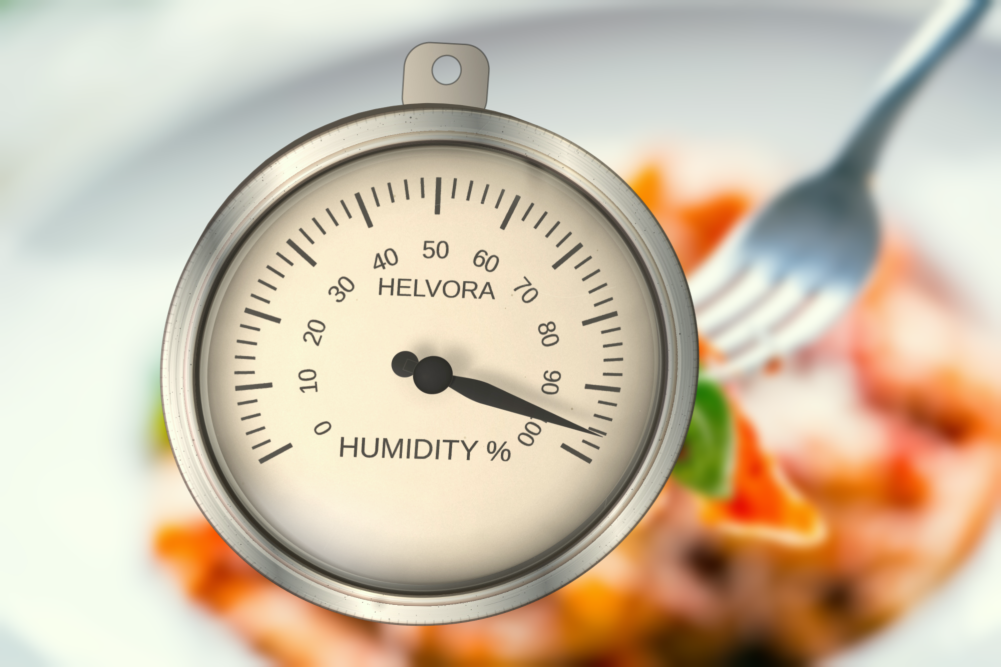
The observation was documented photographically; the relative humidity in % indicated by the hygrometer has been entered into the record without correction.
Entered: 96 %
